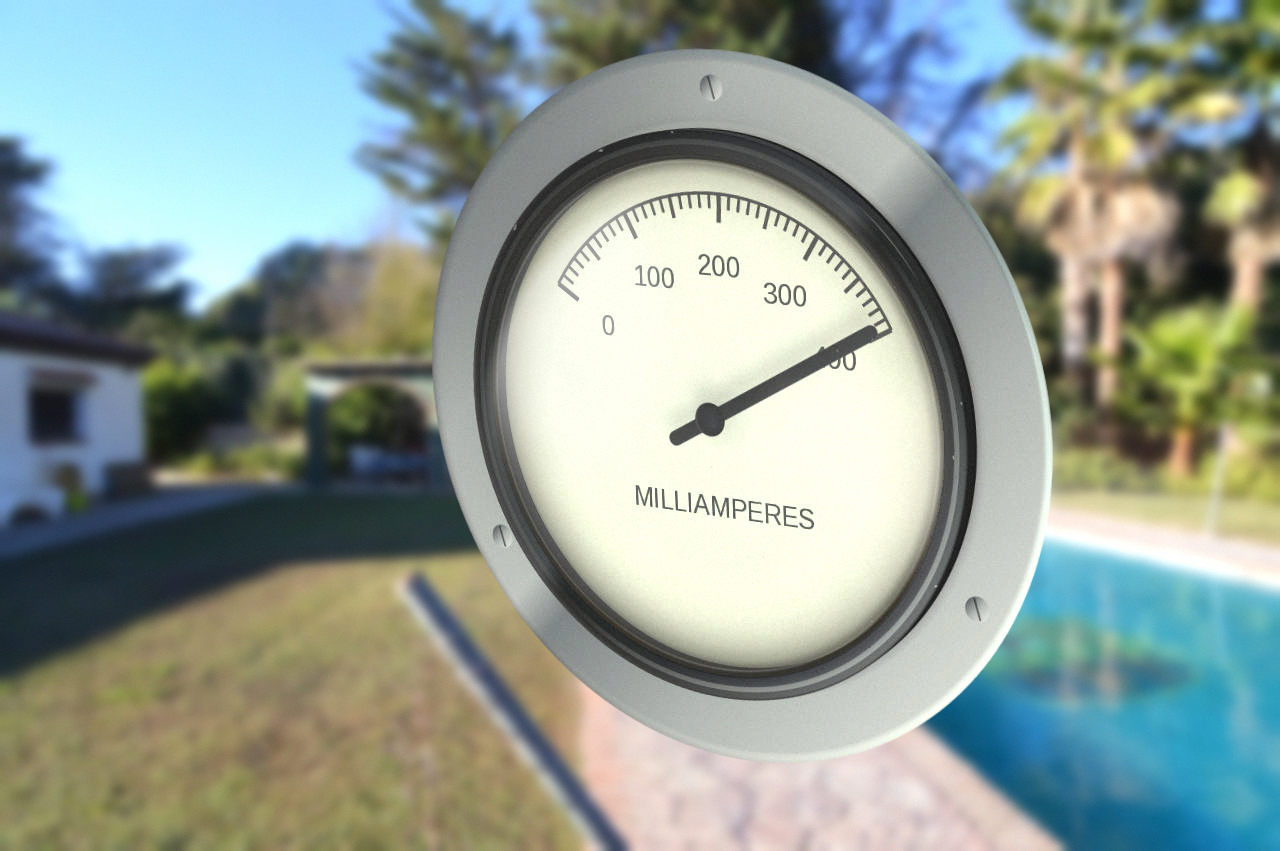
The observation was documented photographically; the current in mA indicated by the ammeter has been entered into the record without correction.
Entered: 395 mA
